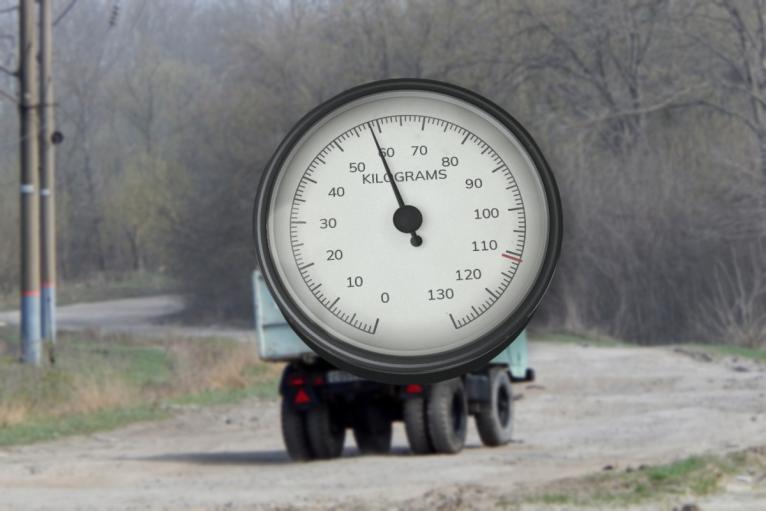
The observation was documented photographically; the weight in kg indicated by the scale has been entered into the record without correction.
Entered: 58 kg
